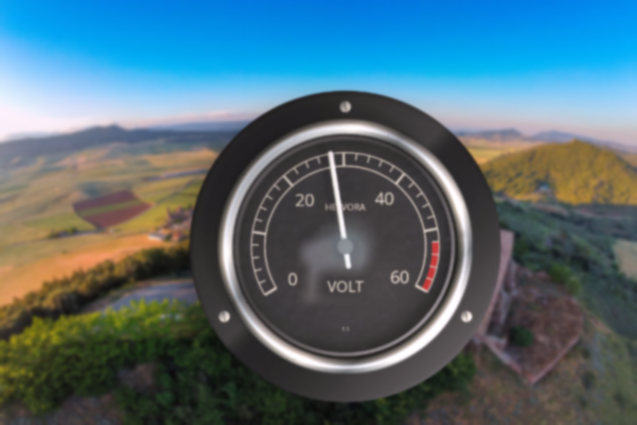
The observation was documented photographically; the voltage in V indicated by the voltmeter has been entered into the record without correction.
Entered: 28 V
